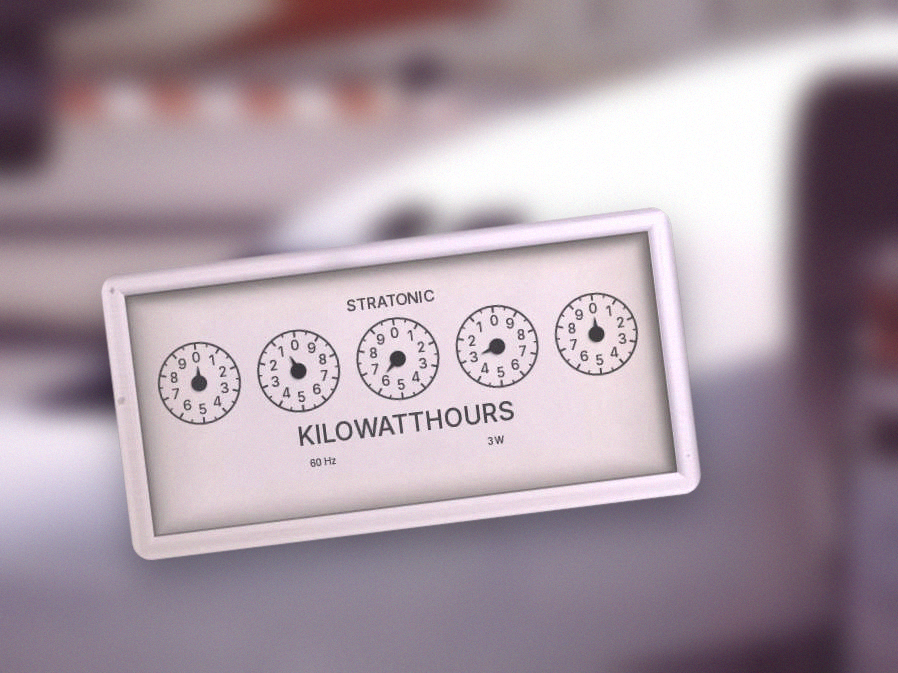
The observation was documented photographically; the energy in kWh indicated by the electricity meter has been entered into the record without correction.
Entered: 630 kWh
